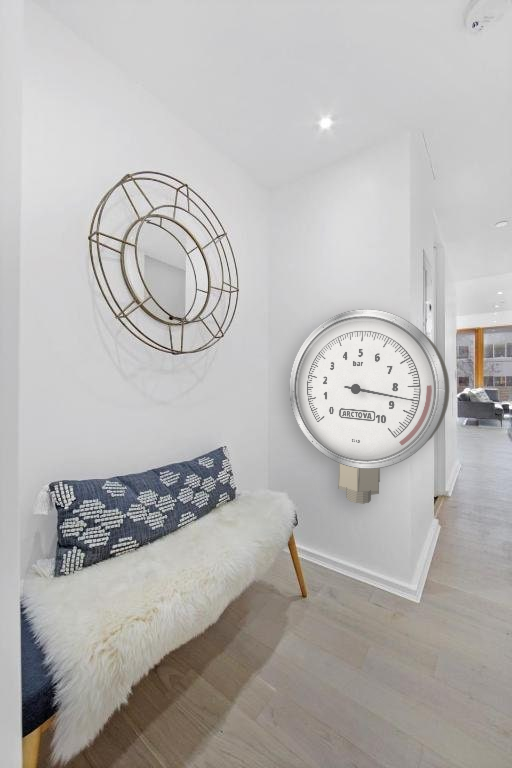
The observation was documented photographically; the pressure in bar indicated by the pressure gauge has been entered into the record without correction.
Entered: 8.5 bar
